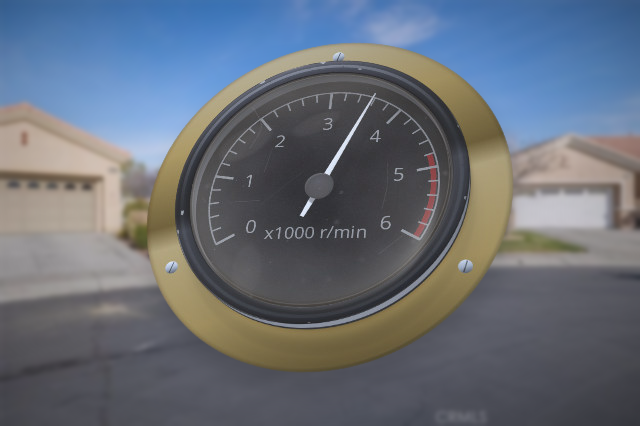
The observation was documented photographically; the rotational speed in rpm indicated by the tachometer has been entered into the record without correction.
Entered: 3600 rpm
